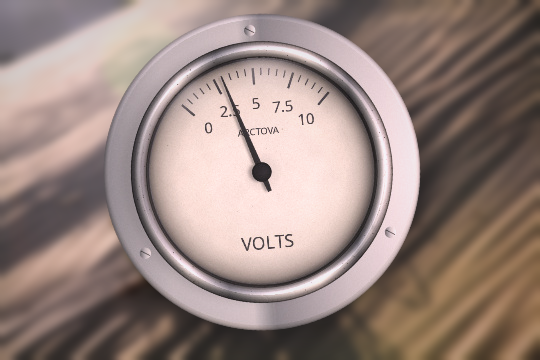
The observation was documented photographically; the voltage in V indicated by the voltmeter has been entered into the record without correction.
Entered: 3 V
